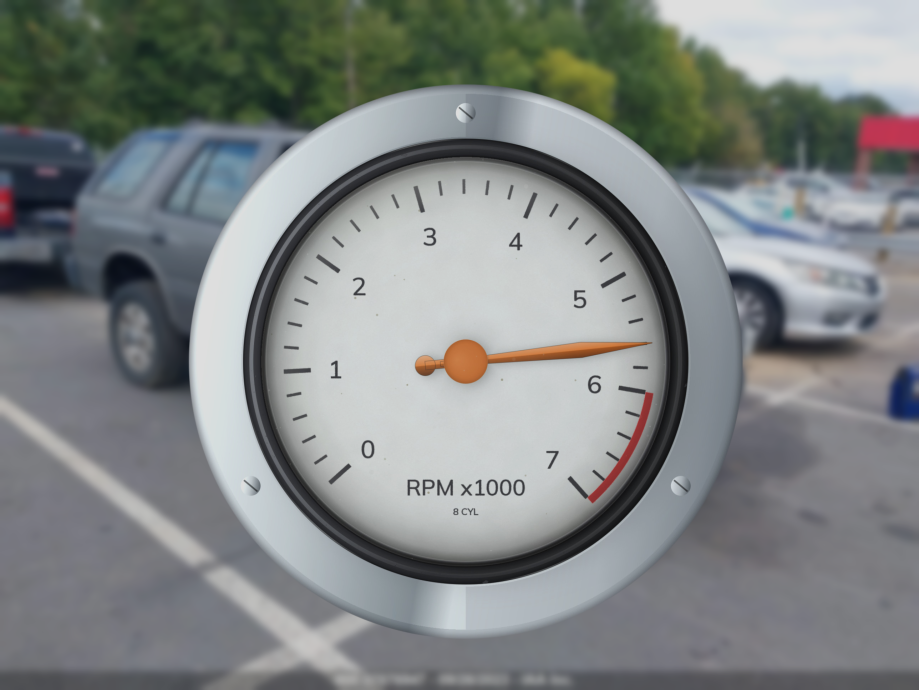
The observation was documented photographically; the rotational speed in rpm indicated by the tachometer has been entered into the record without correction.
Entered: 5600 rpm
